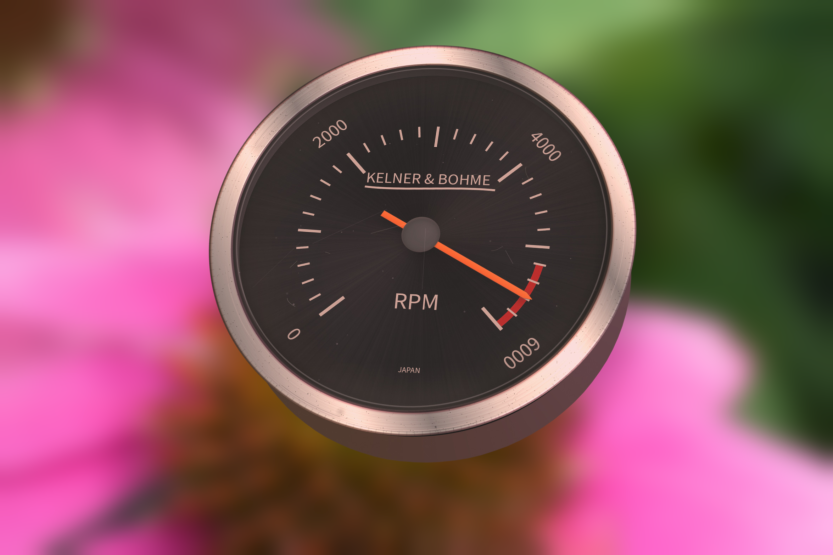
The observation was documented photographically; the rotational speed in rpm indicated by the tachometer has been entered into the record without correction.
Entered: 5600 rpm
